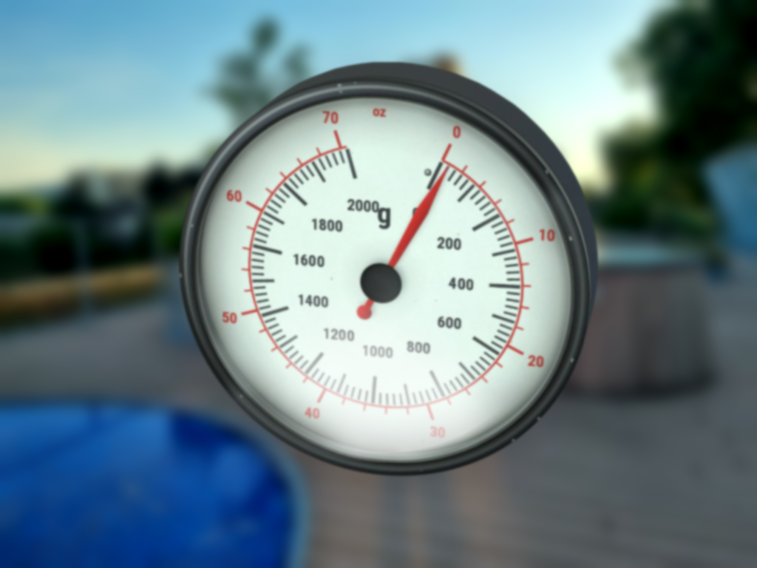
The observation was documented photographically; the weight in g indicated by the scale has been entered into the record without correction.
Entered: 20 g
